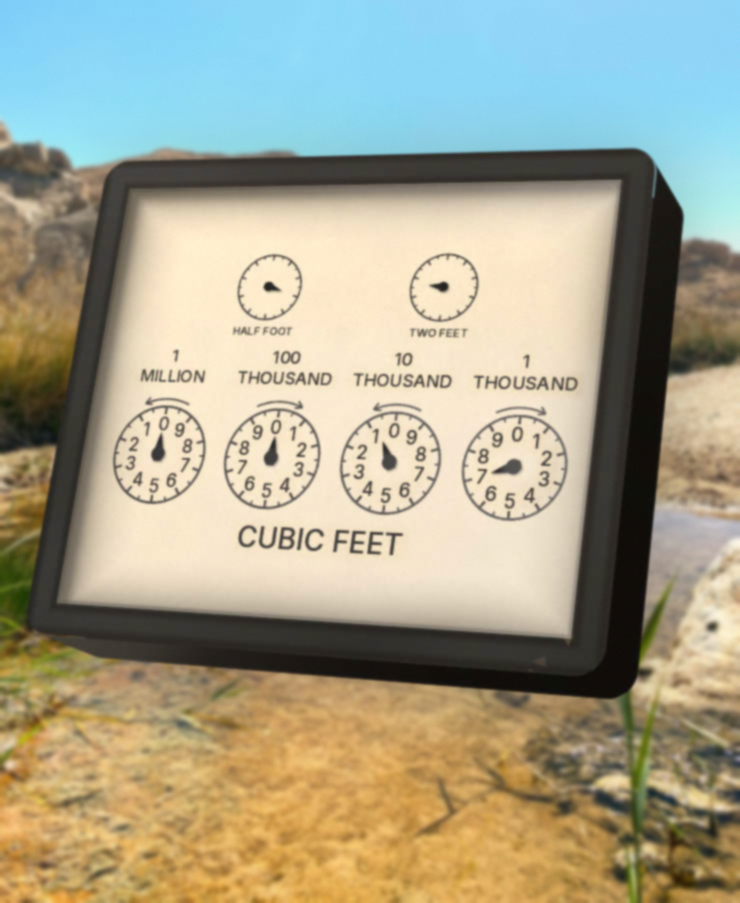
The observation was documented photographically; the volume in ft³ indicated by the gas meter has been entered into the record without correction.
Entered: 700 ft³
